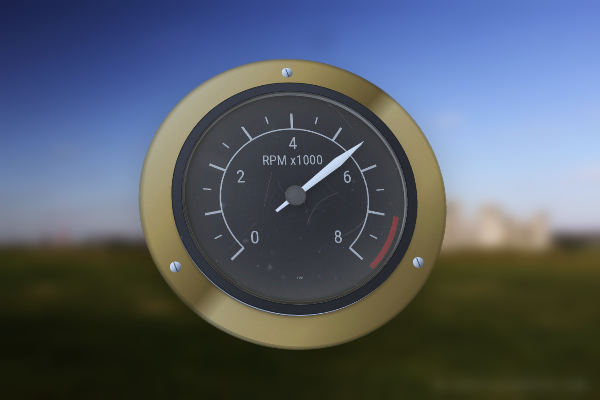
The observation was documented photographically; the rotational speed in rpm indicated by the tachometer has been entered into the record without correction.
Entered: 5500 rpm
